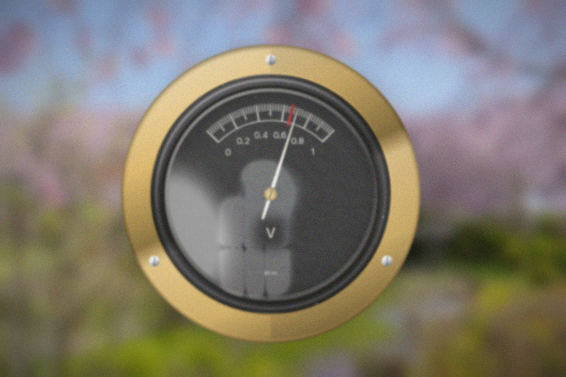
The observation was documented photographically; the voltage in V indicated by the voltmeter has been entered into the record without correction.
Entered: 0.7 V
